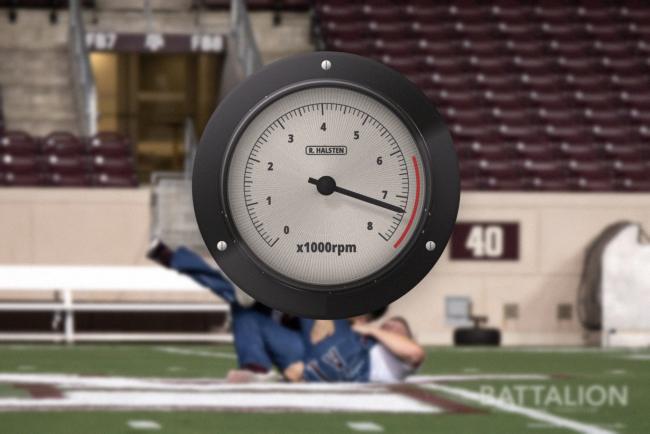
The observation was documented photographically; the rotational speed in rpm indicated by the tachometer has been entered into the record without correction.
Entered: 7300 rpm
